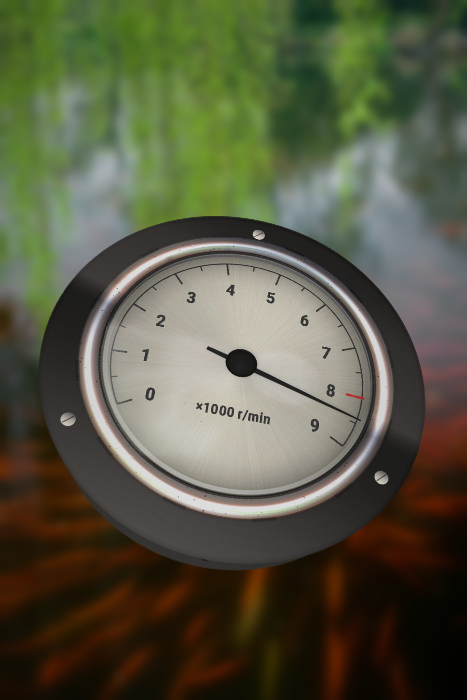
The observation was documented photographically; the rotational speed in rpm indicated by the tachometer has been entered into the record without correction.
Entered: 8500 rpm
